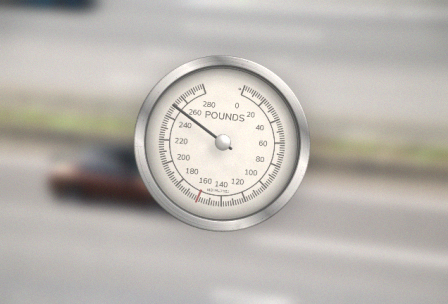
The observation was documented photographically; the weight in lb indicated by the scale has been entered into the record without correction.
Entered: 250 lb
